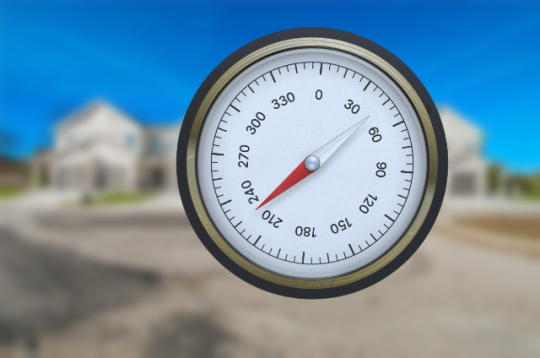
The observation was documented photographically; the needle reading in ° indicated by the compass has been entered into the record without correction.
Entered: 225 °
